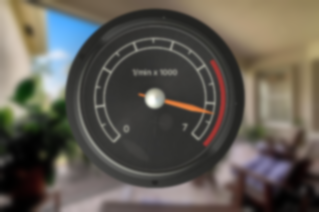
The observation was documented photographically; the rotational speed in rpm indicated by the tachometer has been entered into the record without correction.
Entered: 6250 rpm
